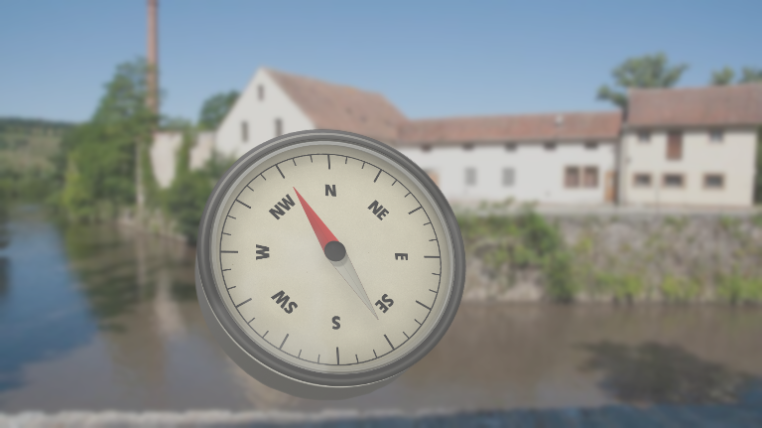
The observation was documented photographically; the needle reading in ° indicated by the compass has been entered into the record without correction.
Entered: 330 °
